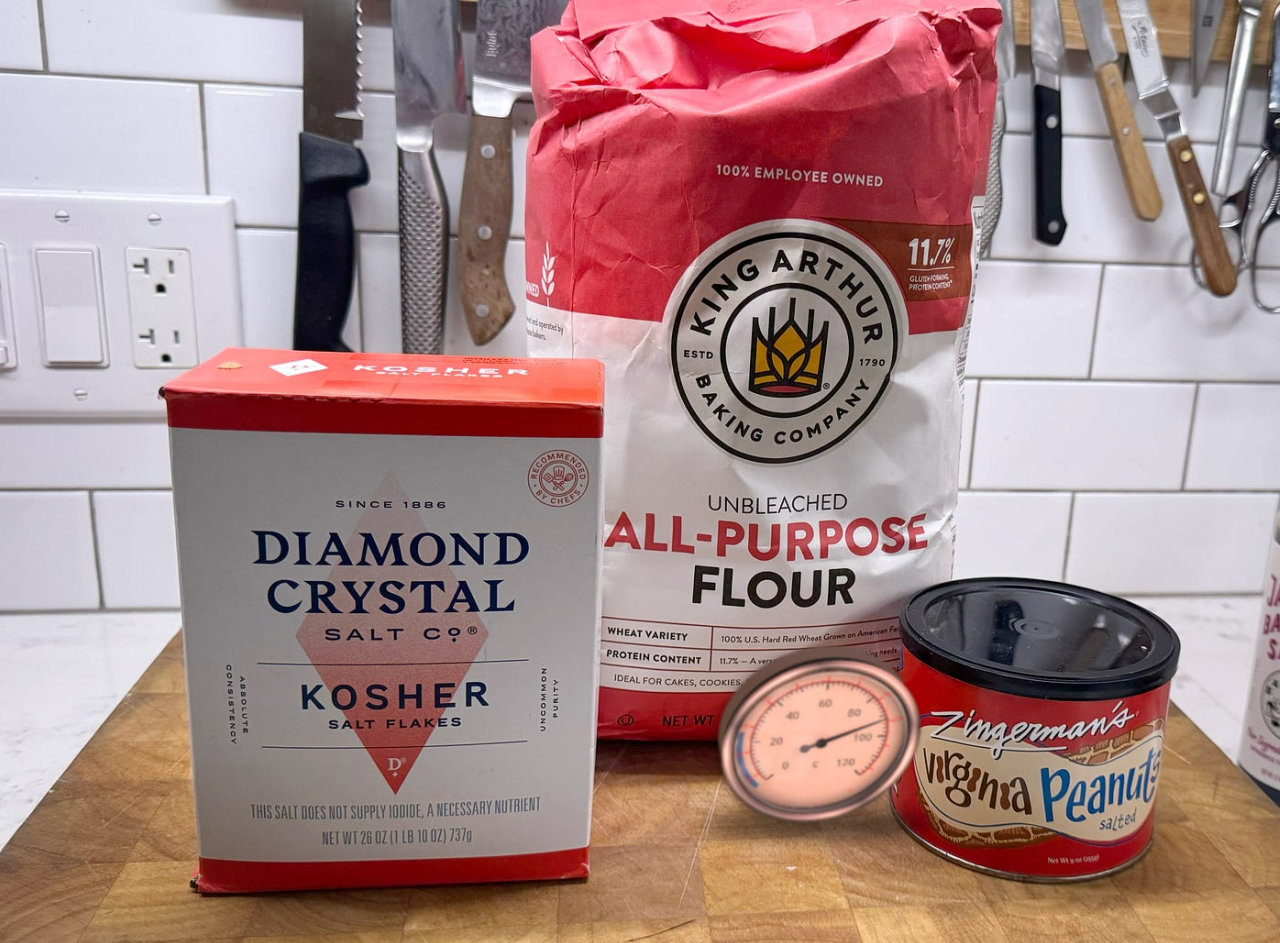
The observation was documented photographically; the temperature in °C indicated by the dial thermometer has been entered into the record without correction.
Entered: 90 °C
